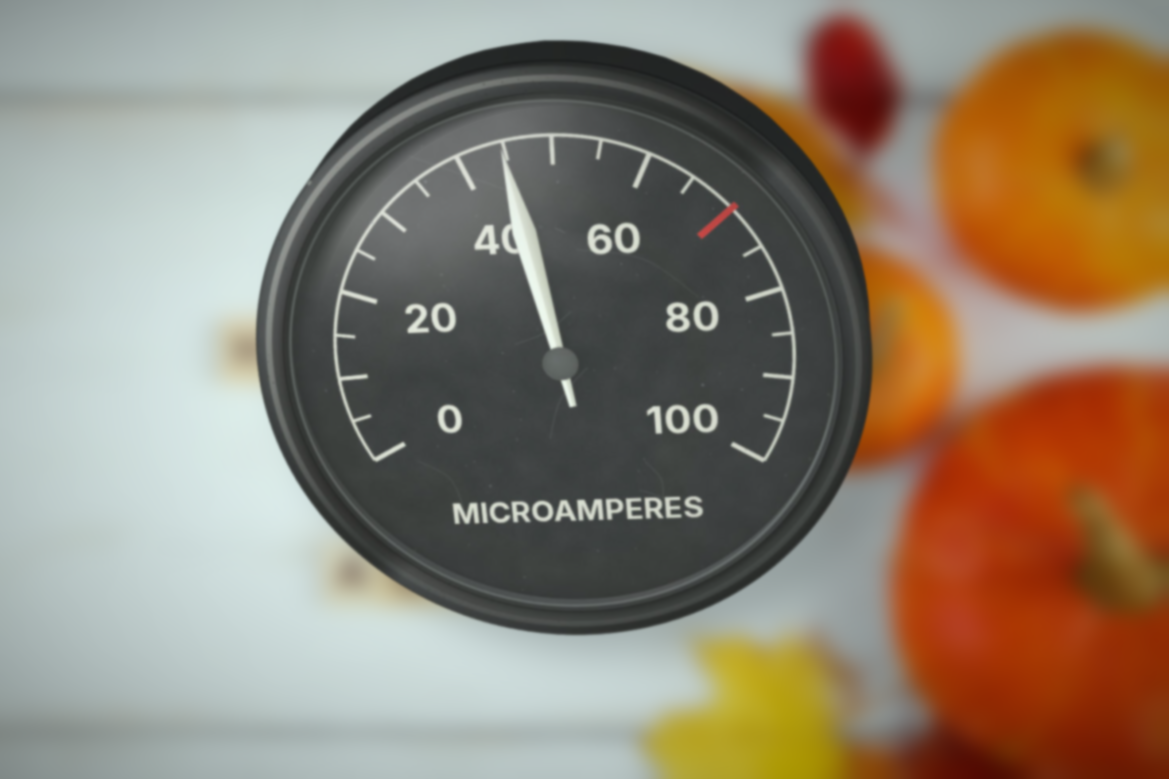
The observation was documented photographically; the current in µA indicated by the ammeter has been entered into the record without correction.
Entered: 45 µA
